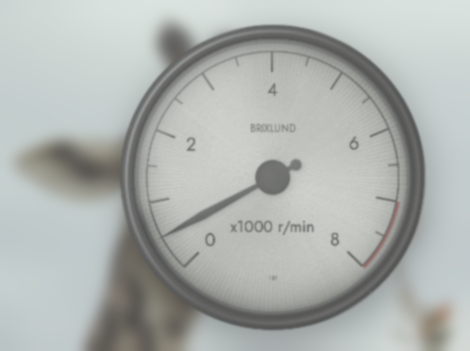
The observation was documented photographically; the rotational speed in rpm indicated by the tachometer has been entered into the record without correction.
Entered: 500 rpm
